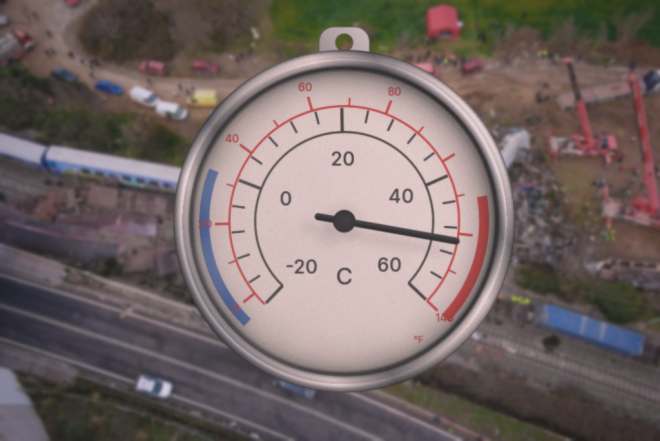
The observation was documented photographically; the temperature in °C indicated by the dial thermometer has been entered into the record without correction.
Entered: 50 °C
